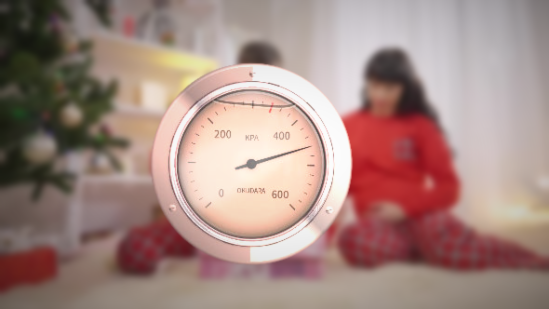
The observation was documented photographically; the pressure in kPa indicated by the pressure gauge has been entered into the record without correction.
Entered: 460 kPa
